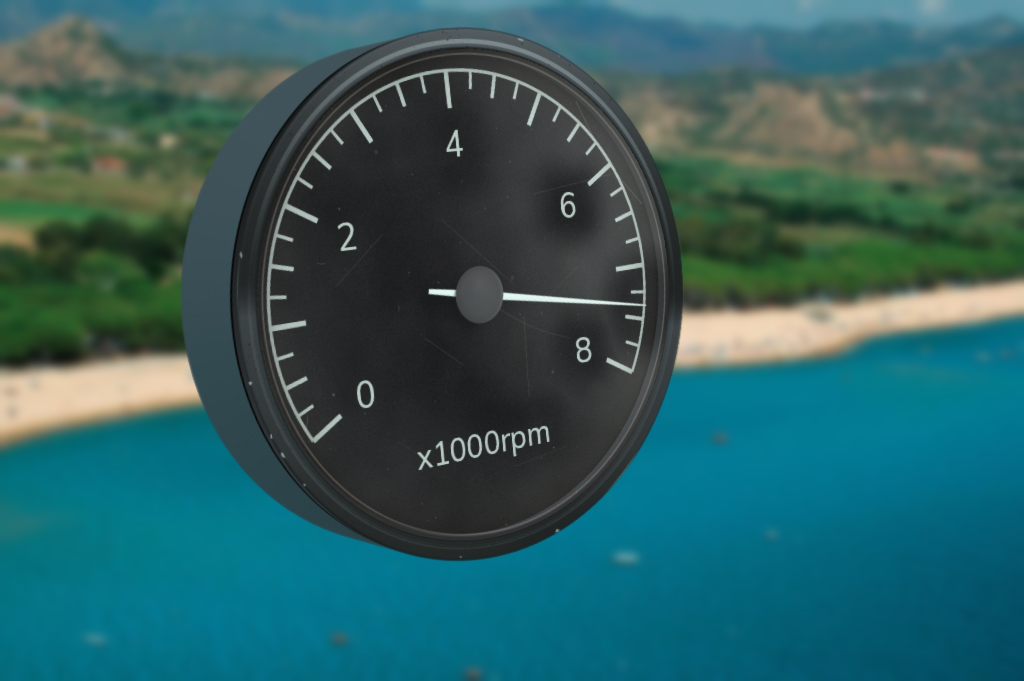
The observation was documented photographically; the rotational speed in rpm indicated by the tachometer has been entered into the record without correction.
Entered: 7375 rpm
